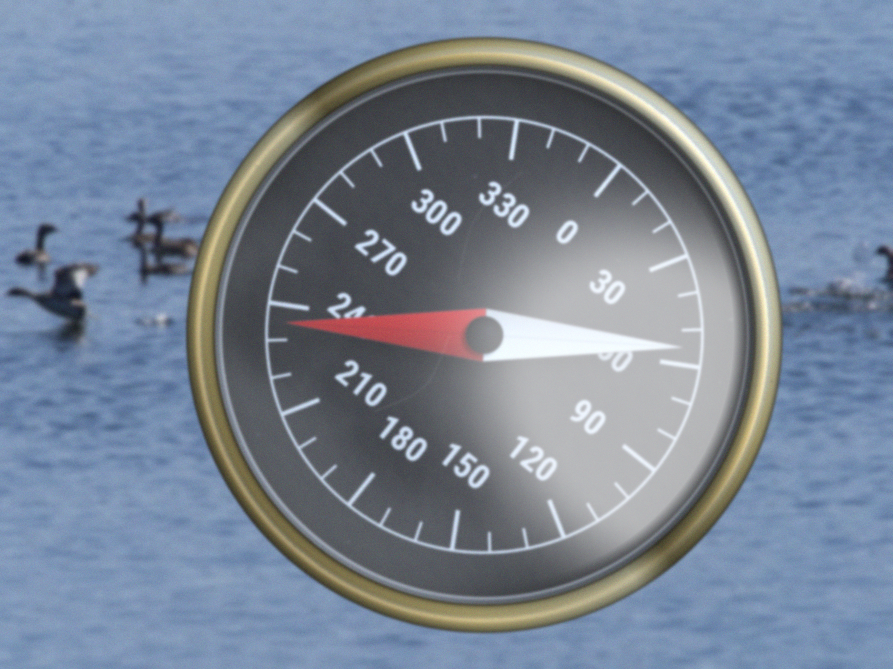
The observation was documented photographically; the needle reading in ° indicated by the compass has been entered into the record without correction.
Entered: 235 °
